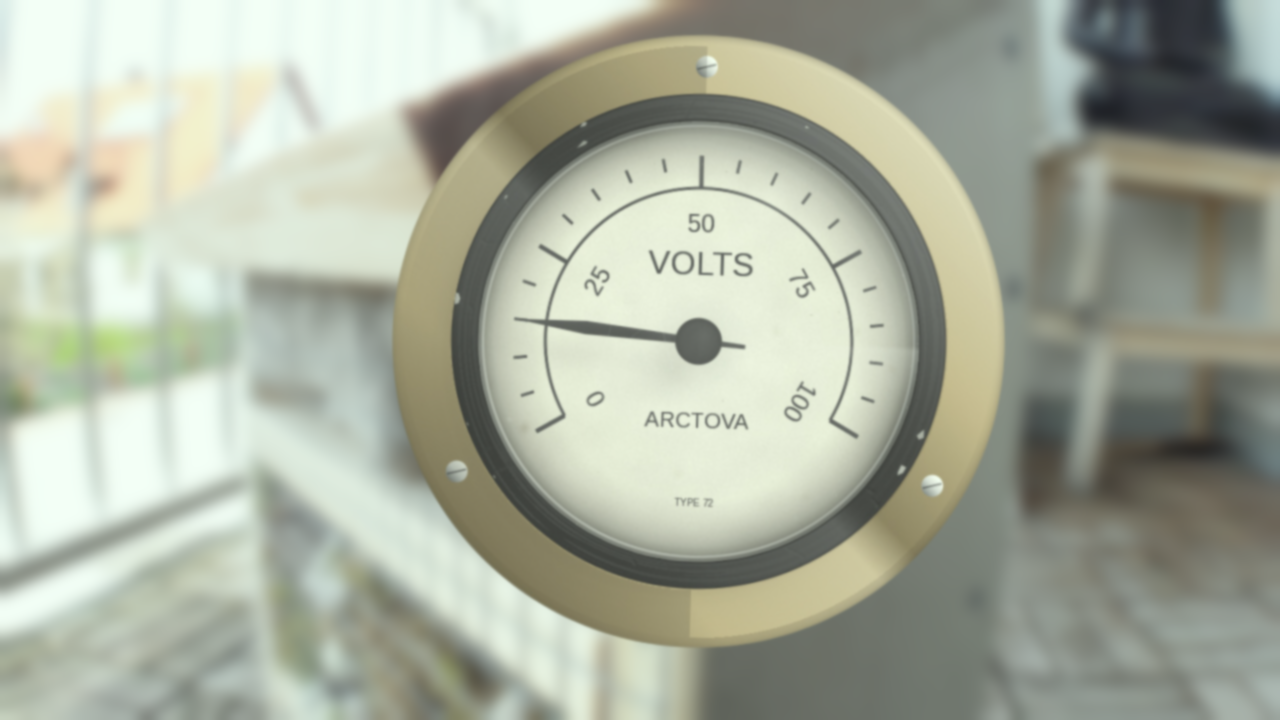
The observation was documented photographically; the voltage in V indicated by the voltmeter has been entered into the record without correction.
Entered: 15 V
